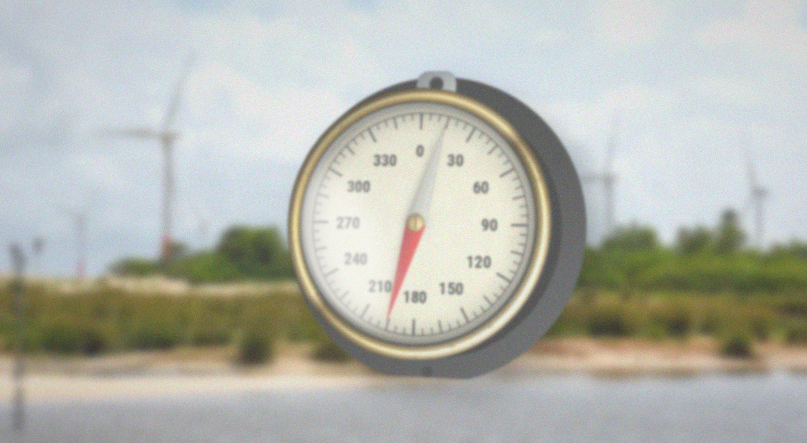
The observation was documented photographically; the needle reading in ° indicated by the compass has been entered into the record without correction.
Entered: 195 °
